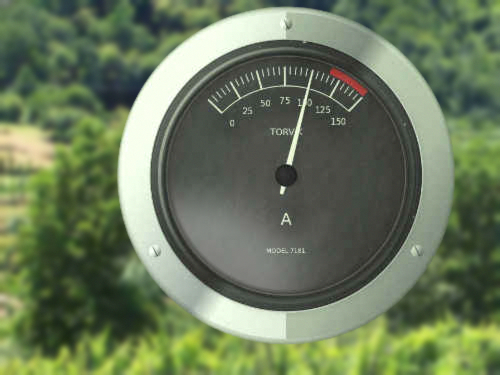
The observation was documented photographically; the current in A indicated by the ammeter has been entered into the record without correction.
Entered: 100 A
